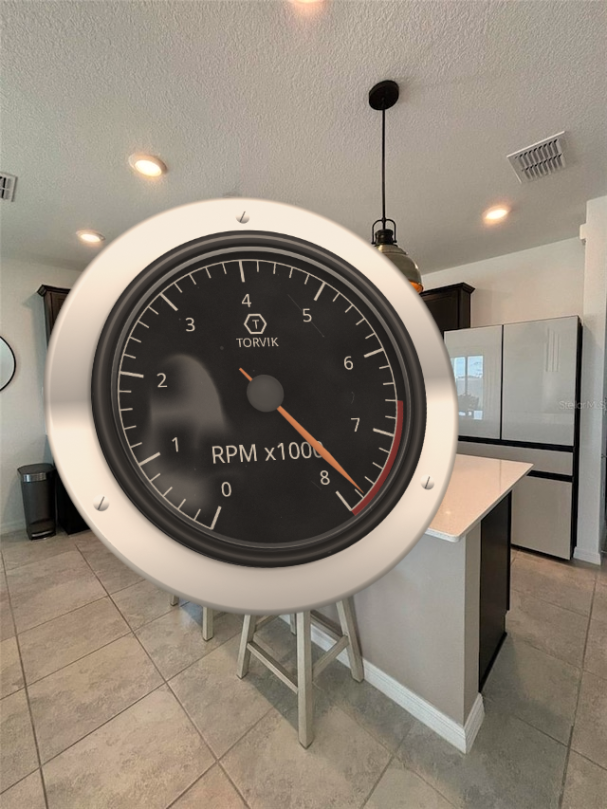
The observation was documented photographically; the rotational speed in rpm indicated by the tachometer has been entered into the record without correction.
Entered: 7800 rpm
